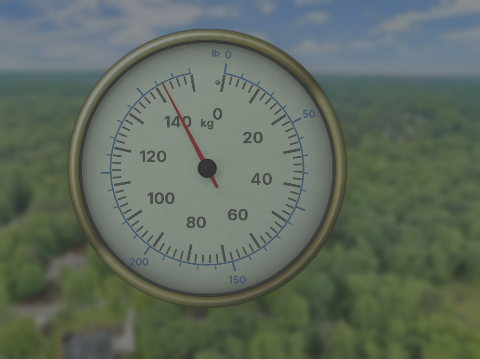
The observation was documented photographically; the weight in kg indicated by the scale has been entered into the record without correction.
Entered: 142 kg
